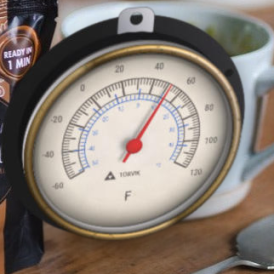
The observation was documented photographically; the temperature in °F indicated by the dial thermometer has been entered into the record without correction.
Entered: 50 °F
